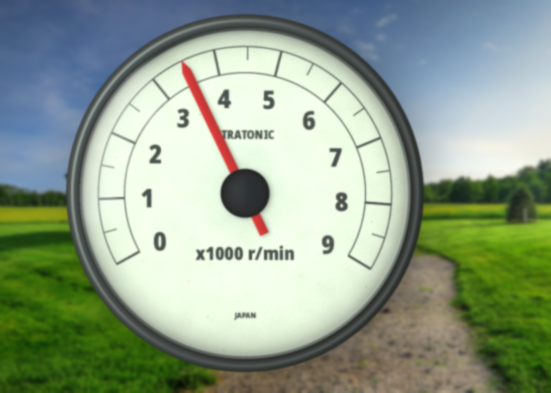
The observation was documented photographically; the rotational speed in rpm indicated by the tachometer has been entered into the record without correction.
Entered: 3500 rpm
